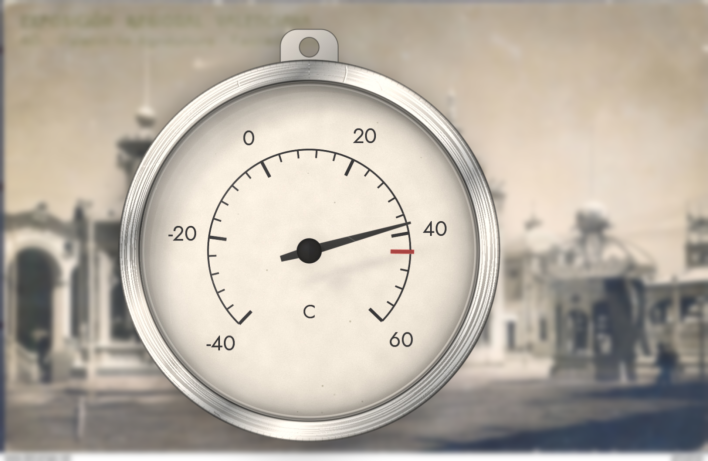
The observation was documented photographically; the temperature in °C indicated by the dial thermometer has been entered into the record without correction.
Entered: 38 °C
